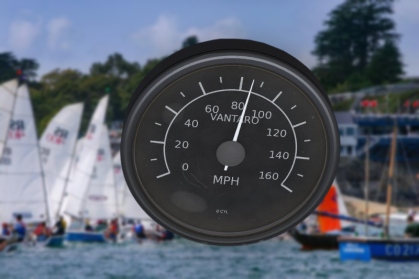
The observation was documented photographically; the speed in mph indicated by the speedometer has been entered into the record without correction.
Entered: 85 mph
